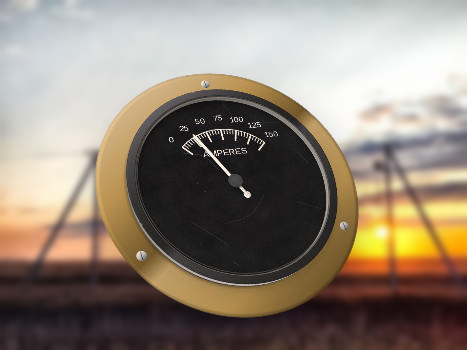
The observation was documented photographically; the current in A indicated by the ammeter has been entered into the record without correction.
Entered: 25 A
